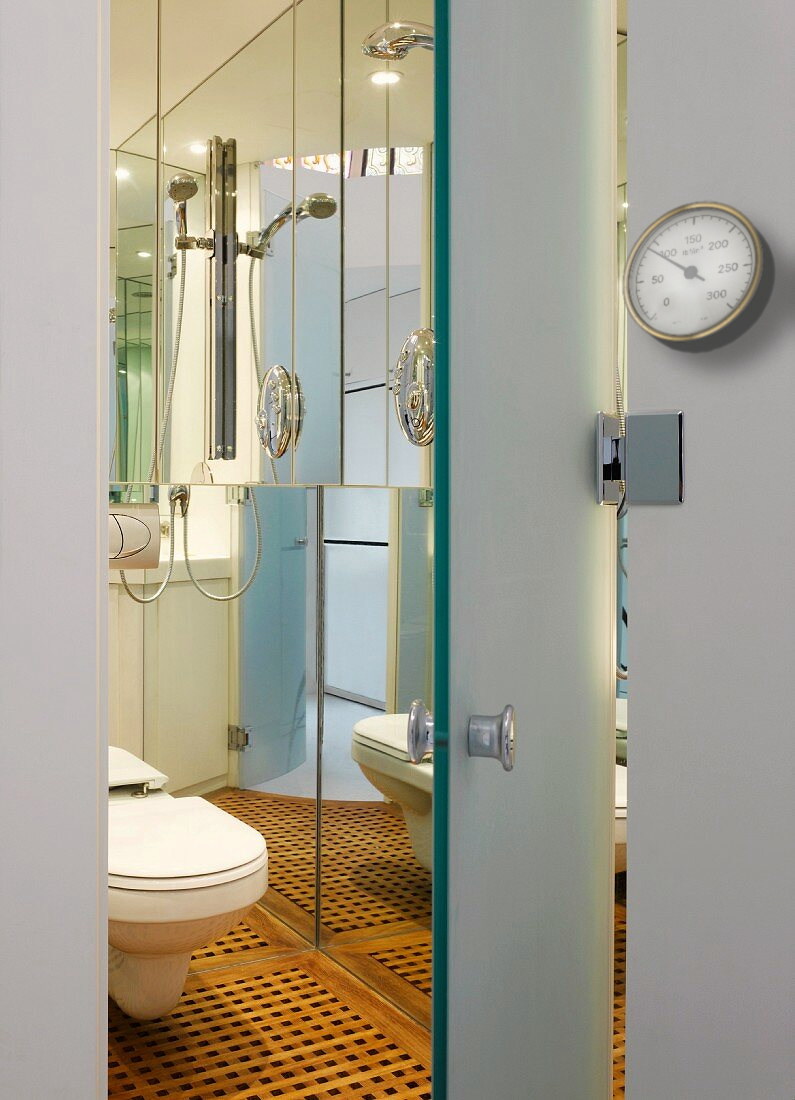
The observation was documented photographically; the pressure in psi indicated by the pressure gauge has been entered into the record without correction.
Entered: 90 psi
